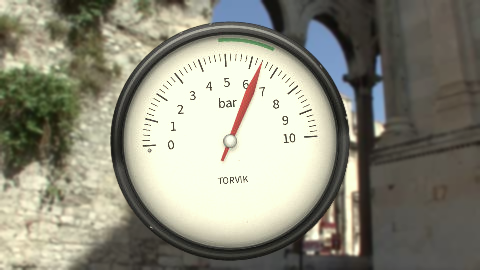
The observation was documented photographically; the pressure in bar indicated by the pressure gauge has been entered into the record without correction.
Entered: 6.4 bar
